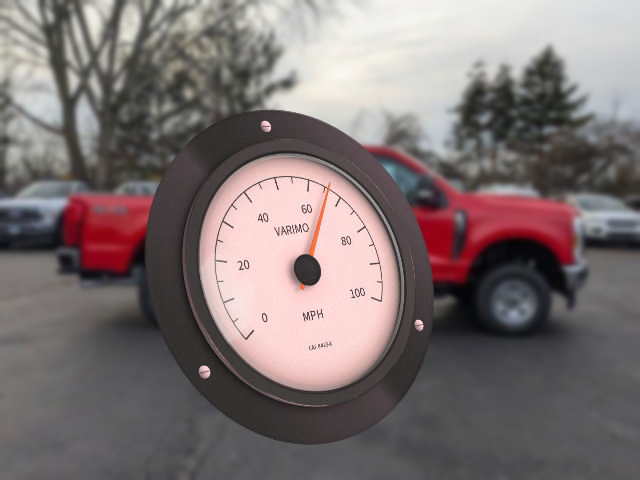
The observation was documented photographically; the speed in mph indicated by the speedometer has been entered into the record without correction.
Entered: 65 mph
